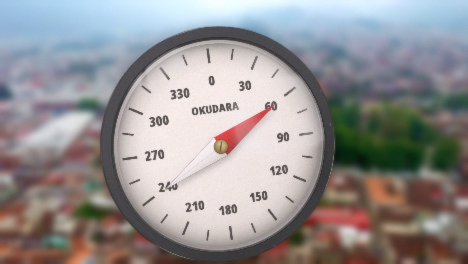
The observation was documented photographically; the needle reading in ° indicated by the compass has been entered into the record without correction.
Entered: 60 °
